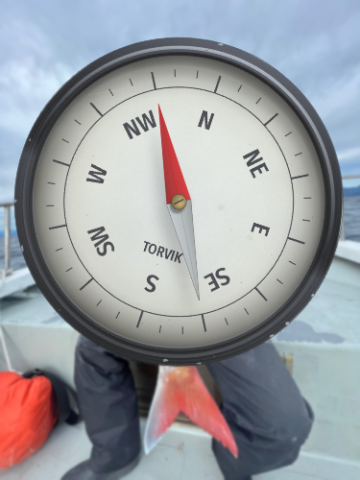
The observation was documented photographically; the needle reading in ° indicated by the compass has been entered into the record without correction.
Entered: 330 °
